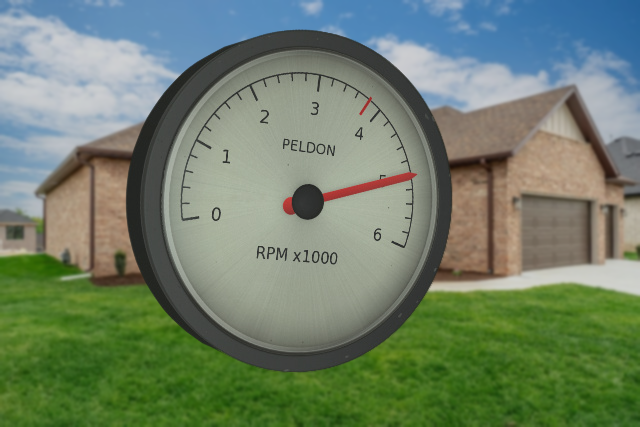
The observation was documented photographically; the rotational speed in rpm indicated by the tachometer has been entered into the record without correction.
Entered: 5000 rpm
